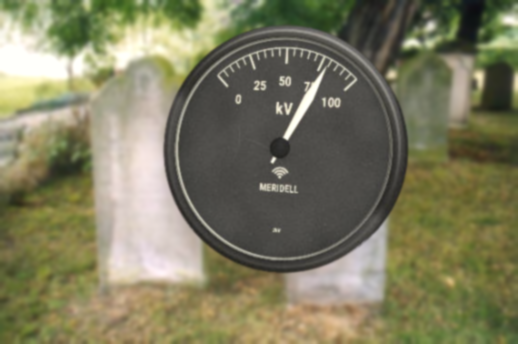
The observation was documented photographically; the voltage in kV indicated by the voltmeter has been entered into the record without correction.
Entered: 80 kV
